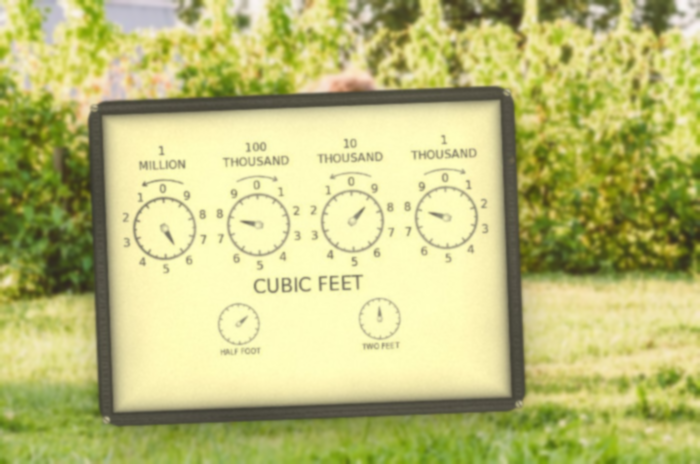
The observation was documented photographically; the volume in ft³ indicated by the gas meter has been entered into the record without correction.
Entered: 578800 ft³
